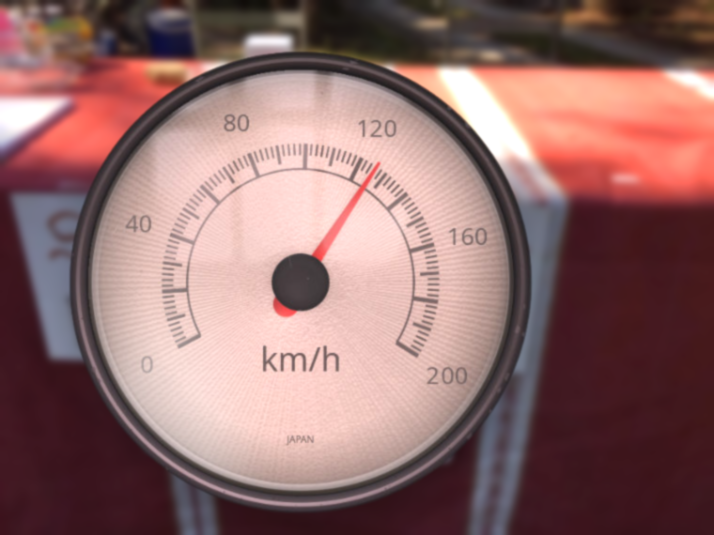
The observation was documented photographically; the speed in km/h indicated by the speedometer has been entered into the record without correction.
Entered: 126 km/h
